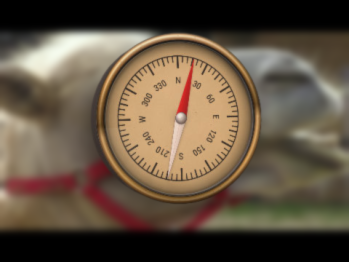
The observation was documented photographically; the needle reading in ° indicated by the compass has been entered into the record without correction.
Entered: 15 °
